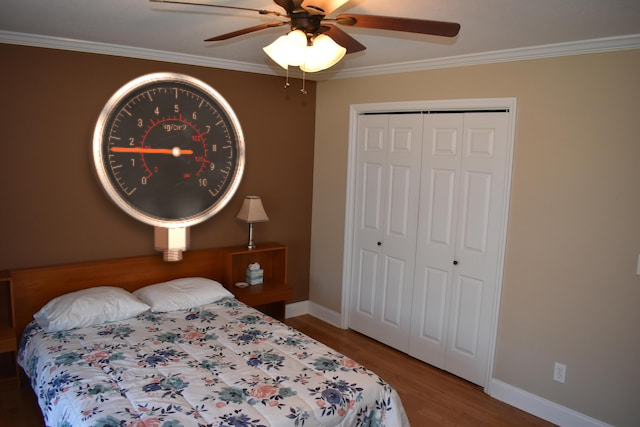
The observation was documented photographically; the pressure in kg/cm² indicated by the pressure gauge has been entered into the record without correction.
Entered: 1.6 kg/cm²
